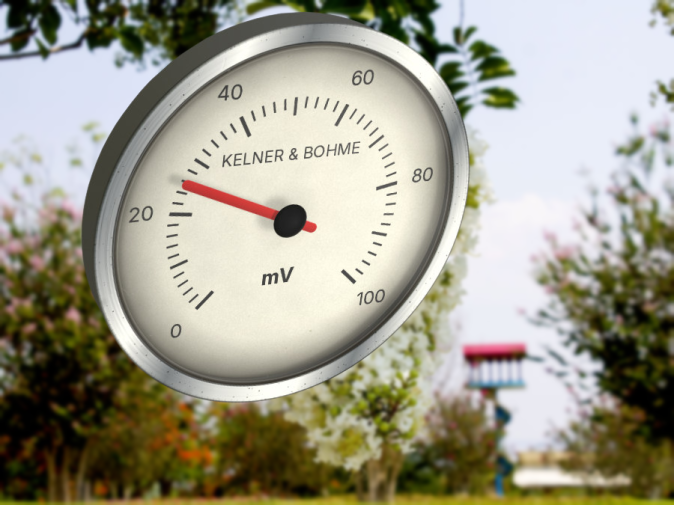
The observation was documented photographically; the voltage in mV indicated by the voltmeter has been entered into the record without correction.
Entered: 26 mV
